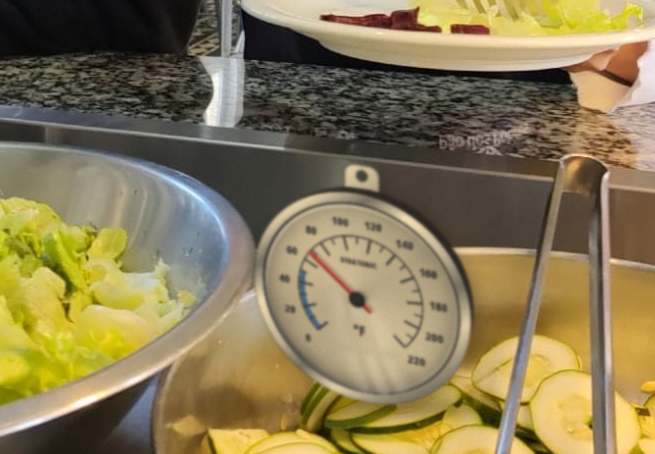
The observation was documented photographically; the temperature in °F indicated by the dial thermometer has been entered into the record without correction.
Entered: 70 °F
